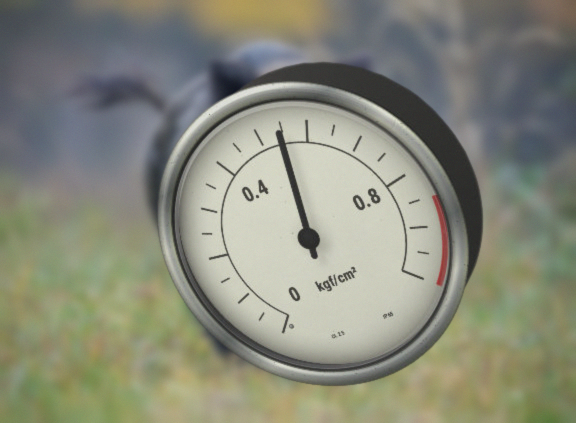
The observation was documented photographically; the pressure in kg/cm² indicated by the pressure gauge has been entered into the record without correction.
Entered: 0.55 kg/cm²
